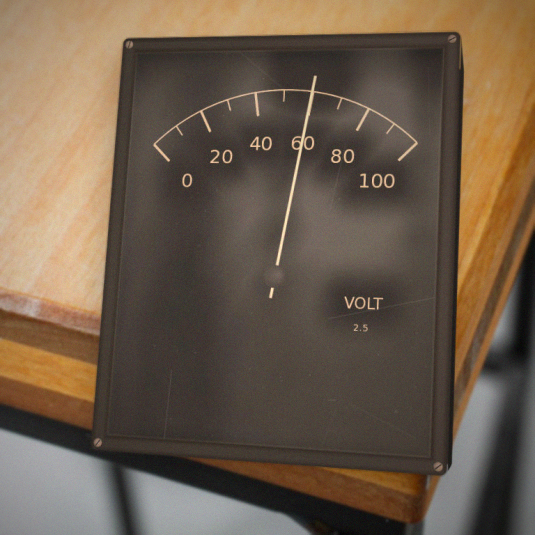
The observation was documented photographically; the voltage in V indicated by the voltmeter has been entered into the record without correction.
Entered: 60 V
